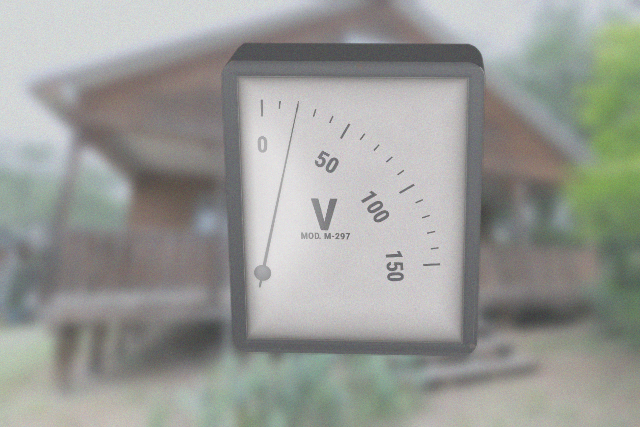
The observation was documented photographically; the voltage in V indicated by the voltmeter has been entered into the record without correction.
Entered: 20 V
